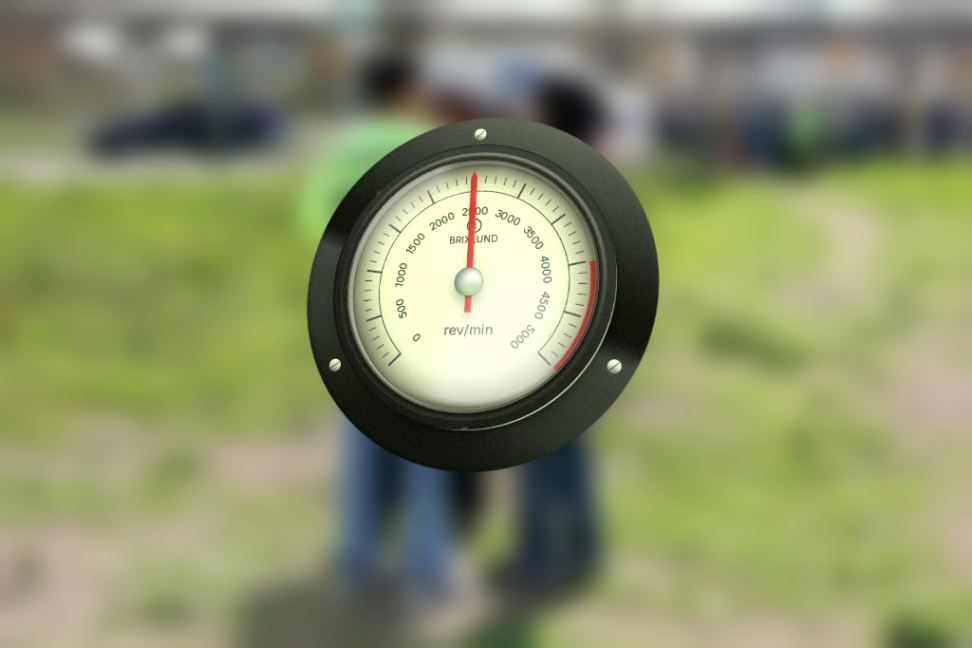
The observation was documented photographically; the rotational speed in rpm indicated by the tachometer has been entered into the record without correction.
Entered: 2500 rpm
